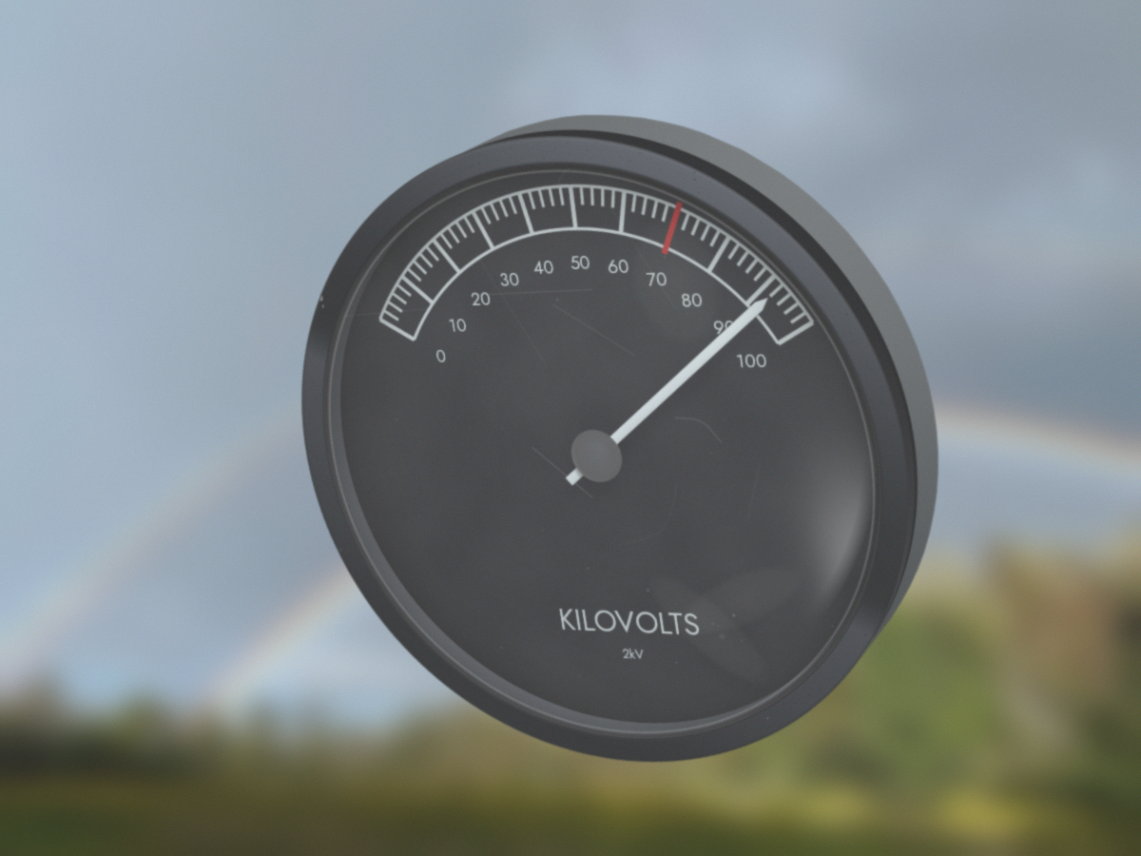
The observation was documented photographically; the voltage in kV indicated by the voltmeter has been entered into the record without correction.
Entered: 92 kV
